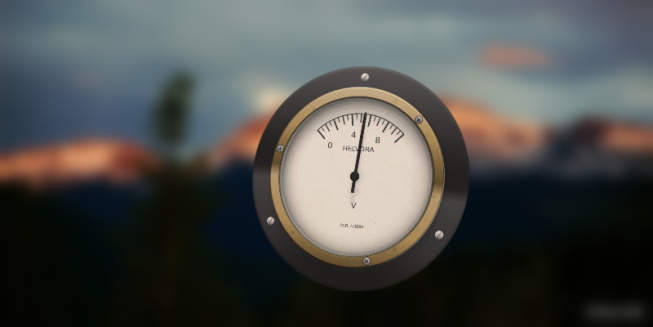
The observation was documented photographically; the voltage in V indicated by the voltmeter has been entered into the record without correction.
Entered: 5.5 V
